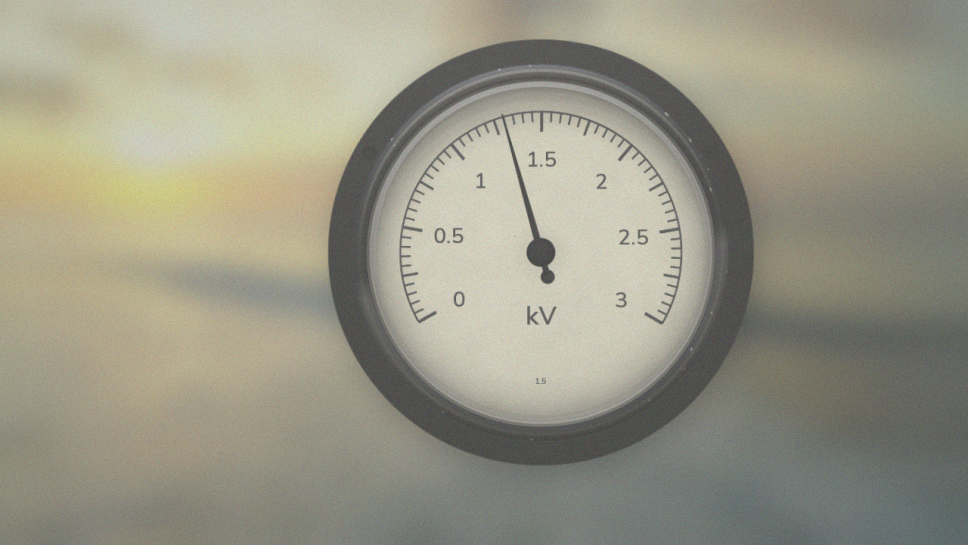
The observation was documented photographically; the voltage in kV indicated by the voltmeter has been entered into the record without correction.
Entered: 1.3 kV
